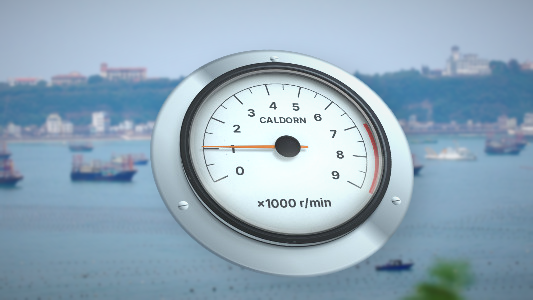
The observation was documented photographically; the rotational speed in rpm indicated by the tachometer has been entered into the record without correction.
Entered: 1000 rpm
